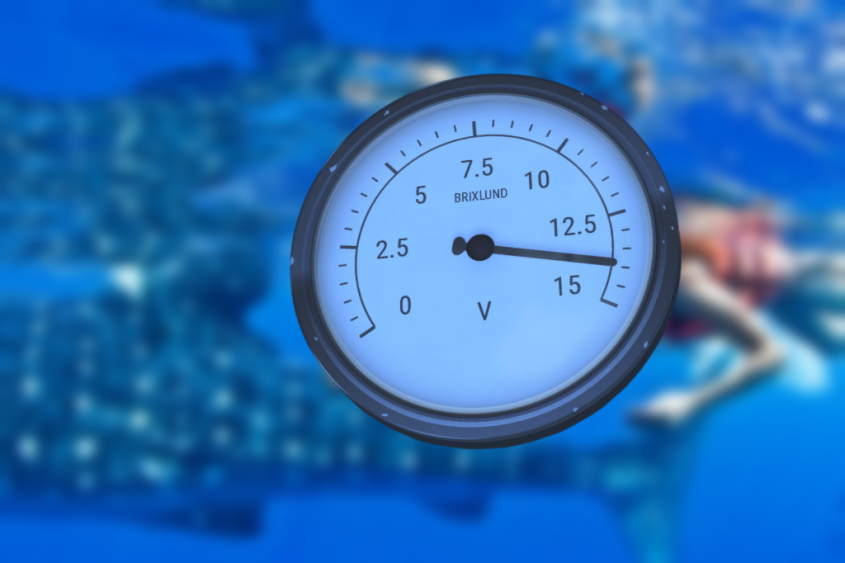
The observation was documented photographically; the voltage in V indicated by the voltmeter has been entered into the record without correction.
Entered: 14 V
